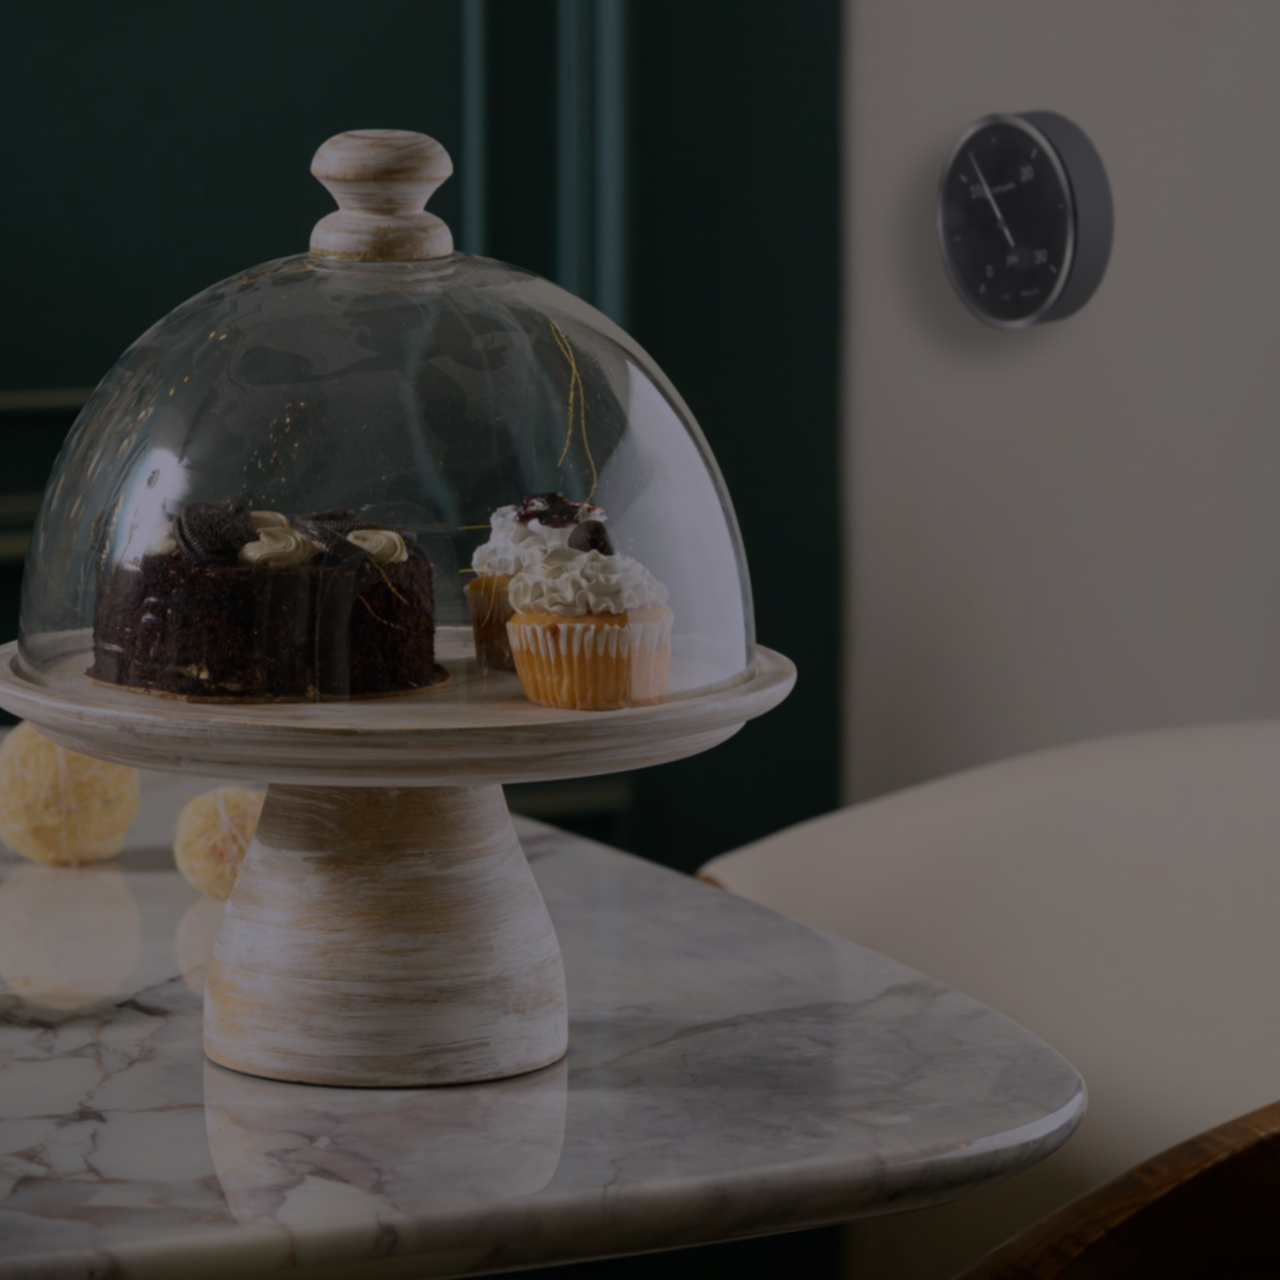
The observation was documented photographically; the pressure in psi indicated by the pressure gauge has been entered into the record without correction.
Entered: 12.5 psi
